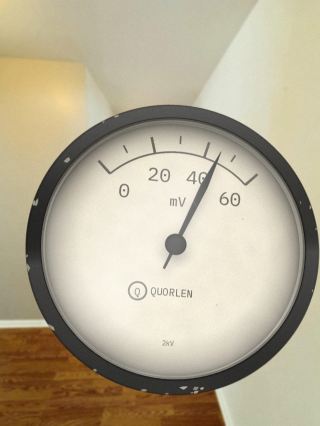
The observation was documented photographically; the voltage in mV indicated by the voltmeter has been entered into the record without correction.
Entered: 45 mV
